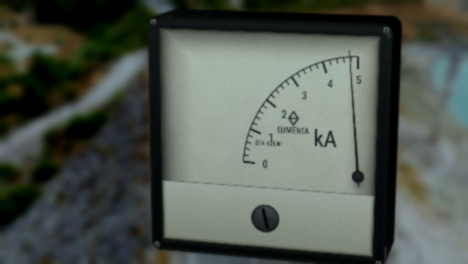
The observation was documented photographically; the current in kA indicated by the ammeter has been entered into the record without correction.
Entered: 4.8 kA
